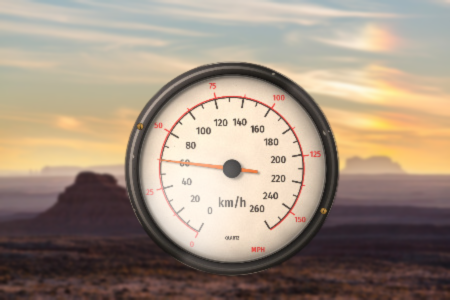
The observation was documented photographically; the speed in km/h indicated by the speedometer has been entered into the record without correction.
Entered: 60 km/h
